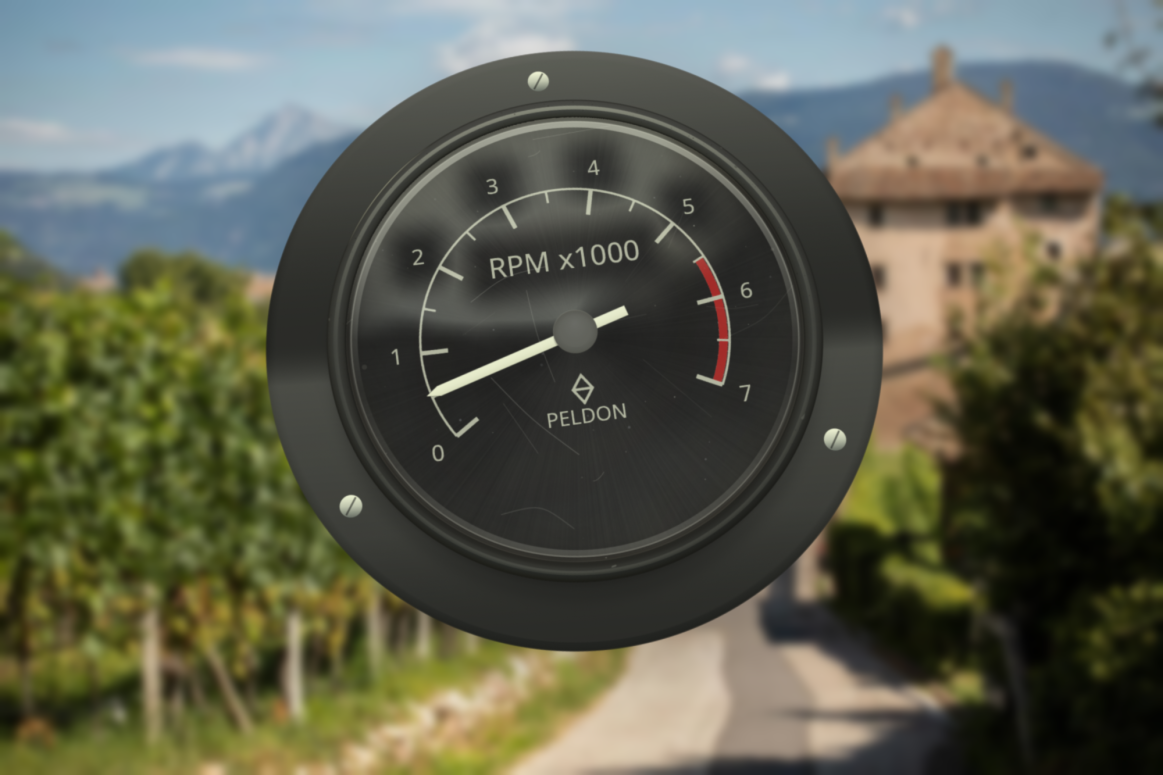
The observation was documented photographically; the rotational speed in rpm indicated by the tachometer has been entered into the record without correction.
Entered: 500 rpm
